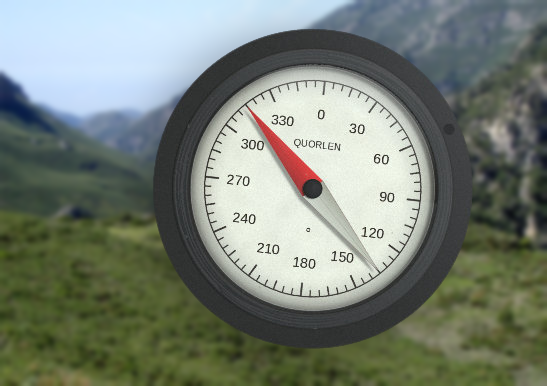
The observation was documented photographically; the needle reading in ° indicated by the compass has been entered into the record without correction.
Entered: 315 °
